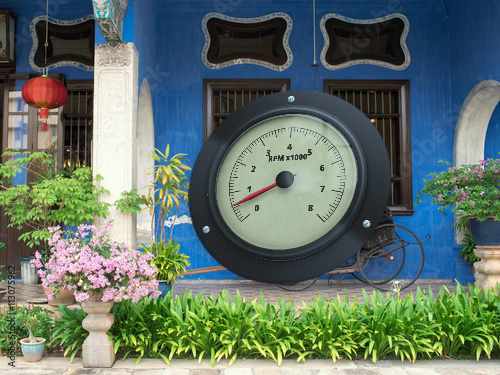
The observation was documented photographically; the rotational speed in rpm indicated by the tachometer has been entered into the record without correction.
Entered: 500 rpm
